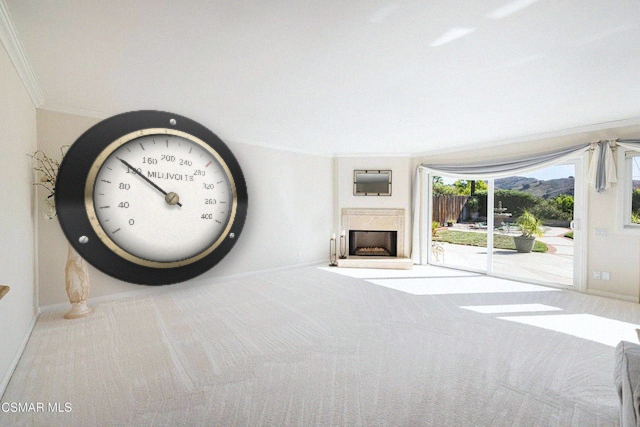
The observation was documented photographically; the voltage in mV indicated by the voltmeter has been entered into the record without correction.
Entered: 120 mV
